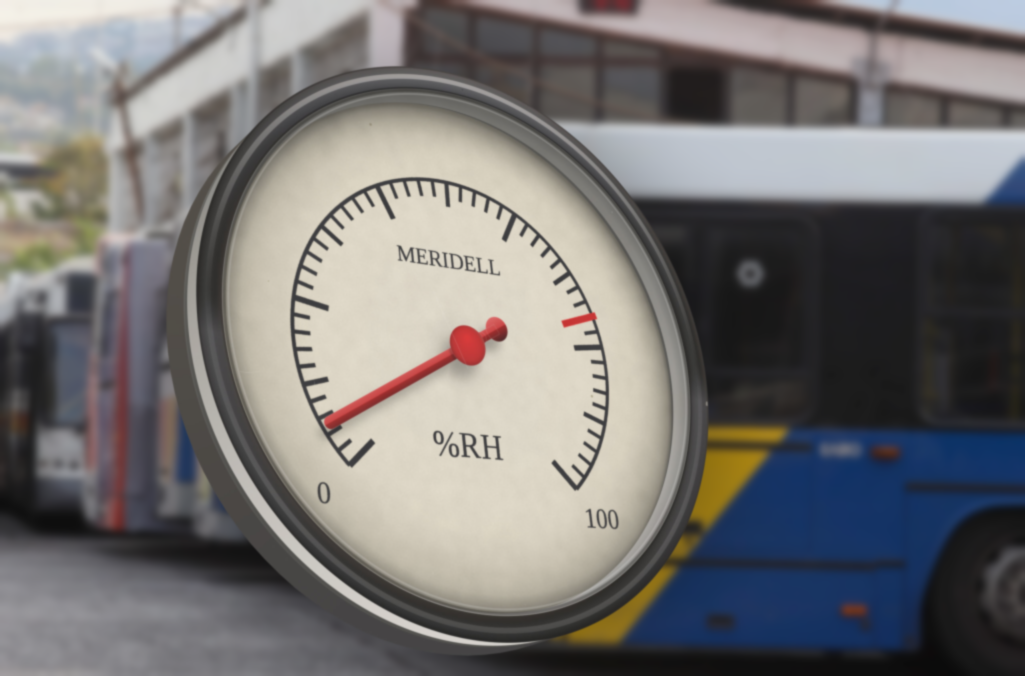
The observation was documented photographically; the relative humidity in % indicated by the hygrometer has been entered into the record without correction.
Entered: 5 %
